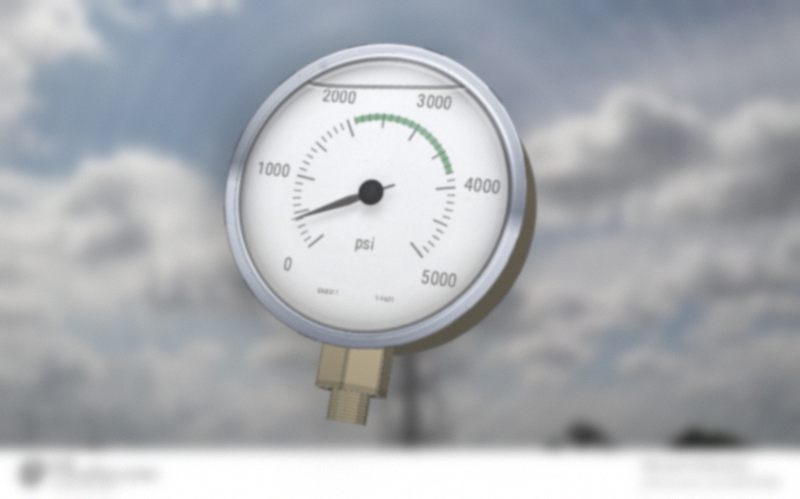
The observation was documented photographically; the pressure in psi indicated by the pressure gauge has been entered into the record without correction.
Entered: 400 psi
